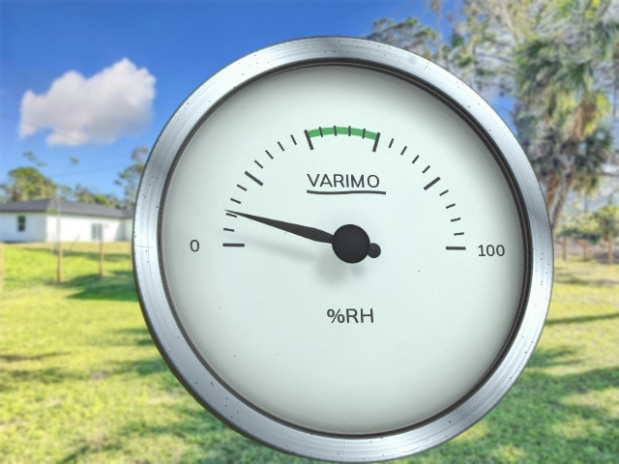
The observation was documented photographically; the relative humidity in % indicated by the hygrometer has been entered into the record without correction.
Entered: 8 %
